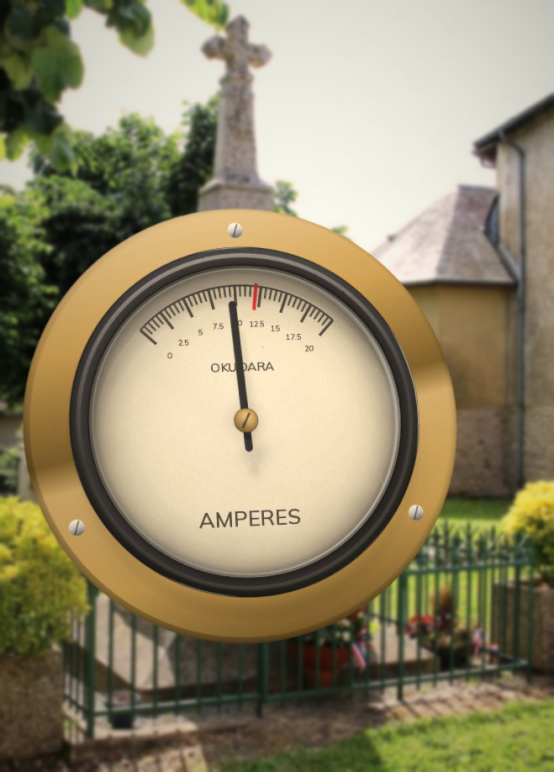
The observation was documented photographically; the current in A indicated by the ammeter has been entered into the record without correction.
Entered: 9.5 A
